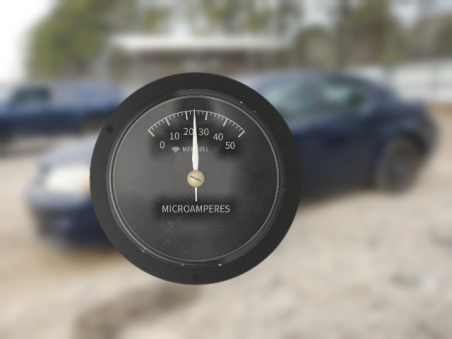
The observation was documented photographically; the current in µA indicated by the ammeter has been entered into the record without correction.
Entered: 24 µA
